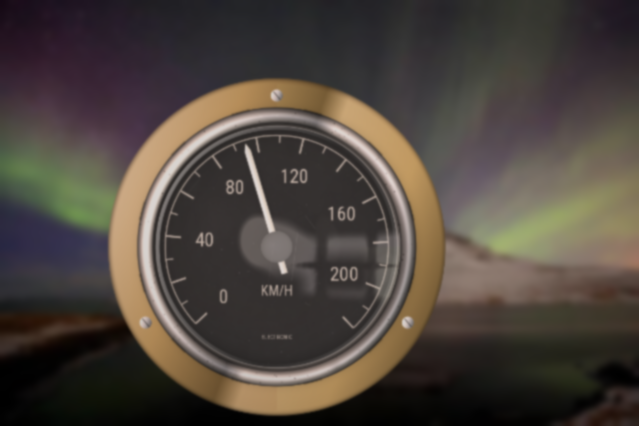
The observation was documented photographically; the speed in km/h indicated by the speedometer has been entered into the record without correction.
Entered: 95 km/h
